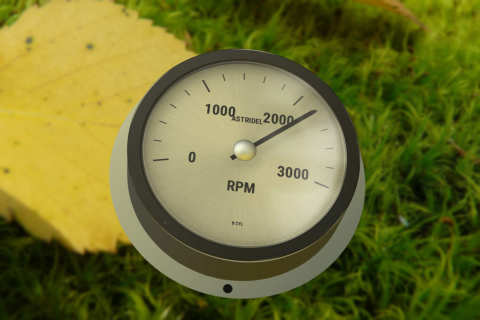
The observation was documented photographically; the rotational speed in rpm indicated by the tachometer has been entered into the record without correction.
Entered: 2200 rpm
